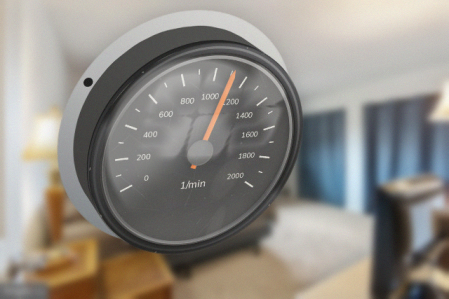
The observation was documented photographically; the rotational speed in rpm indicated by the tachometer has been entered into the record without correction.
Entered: 1100 rpm
